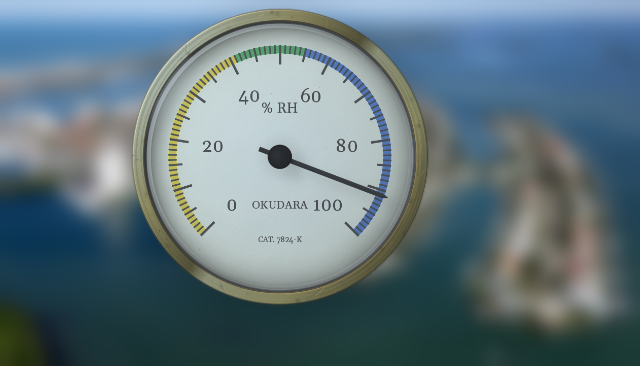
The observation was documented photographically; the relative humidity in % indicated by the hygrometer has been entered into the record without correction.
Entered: 91 %
